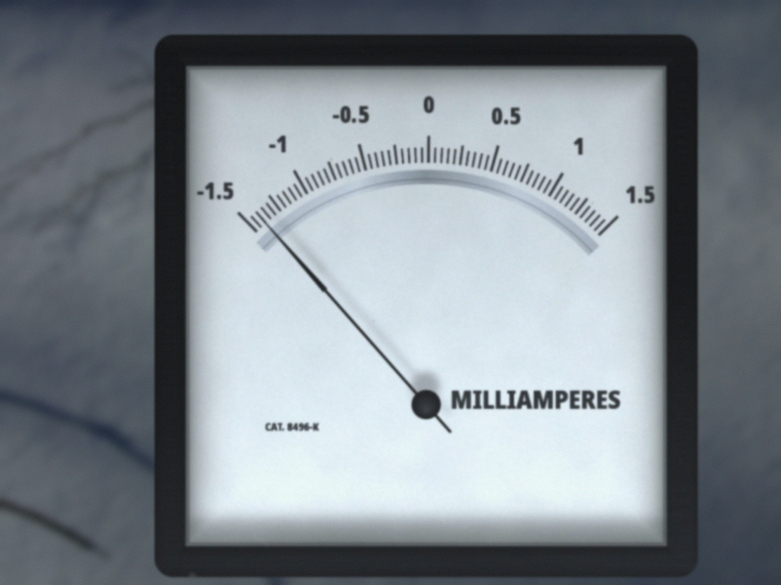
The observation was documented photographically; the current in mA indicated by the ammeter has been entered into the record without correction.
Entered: -1.4 mA
